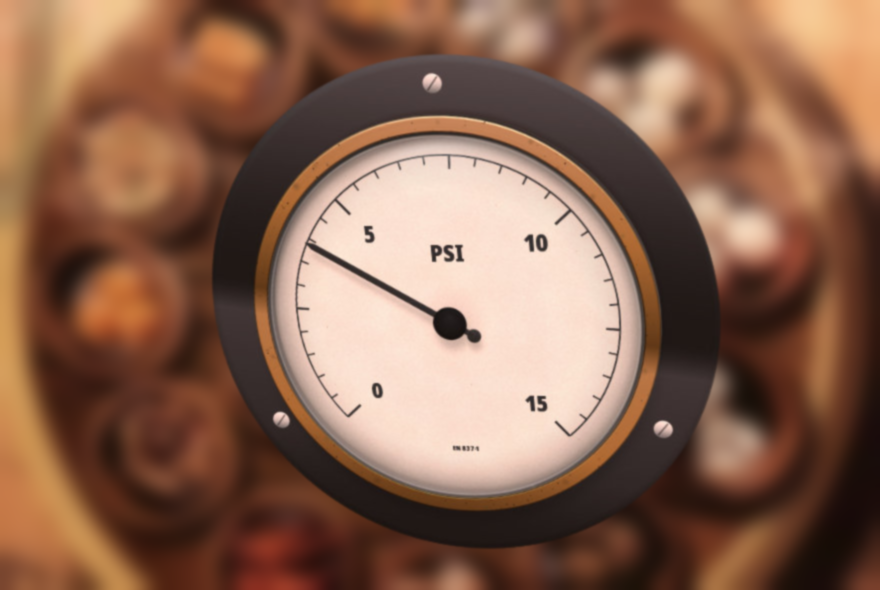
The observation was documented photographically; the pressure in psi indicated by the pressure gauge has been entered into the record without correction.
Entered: 4 psi
